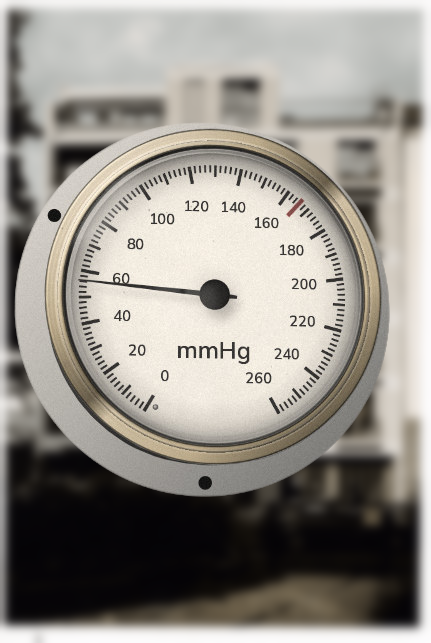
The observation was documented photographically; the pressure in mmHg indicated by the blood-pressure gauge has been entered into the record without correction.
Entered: 56 mmHg
